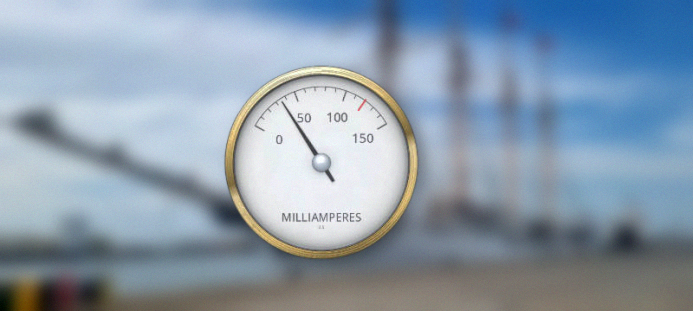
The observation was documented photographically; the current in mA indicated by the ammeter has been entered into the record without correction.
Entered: 35 mA
